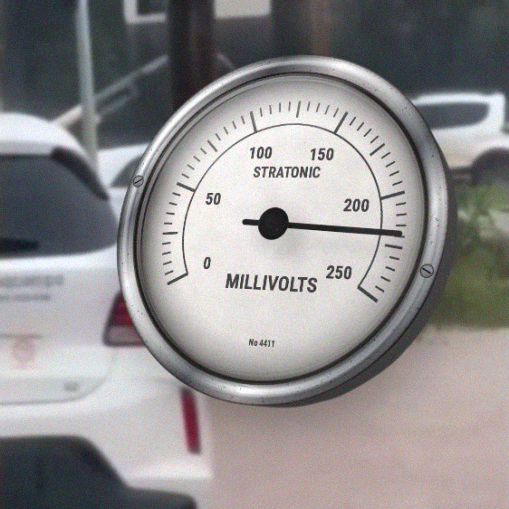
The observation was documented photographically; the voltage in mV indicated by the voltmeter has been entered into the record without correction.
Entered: 220 mV
